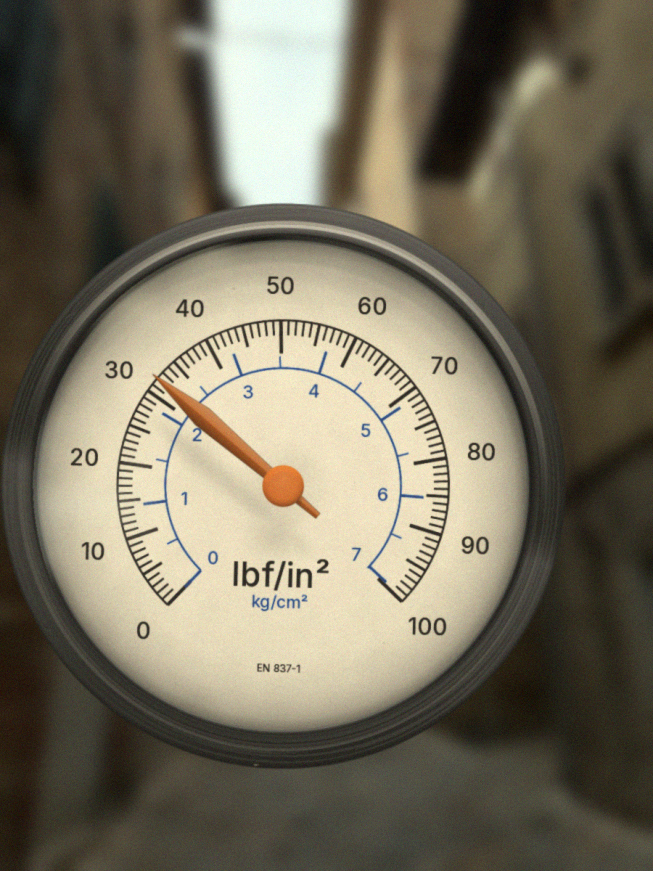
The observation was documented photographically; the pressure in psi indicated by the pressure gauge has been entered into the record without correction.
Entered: 32 psi
